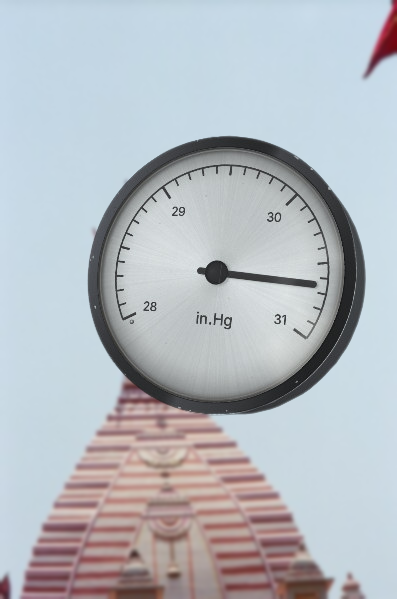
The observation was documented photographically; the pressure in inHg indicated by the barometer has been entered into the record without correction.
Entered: 30.65 inHg
